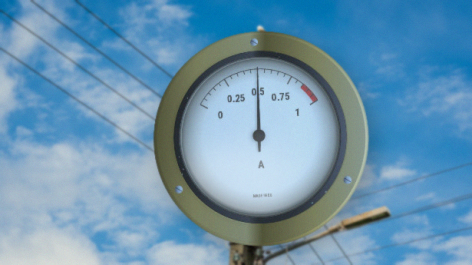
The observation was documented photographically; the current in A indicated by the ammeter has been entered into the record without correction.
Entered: 0.5 A
